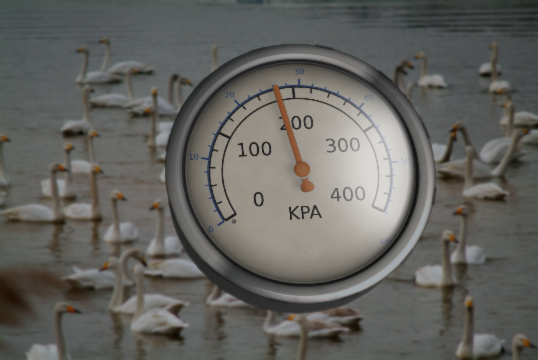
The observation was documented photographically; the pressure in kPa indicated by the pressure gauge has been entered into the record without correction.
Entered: 180 kPa
